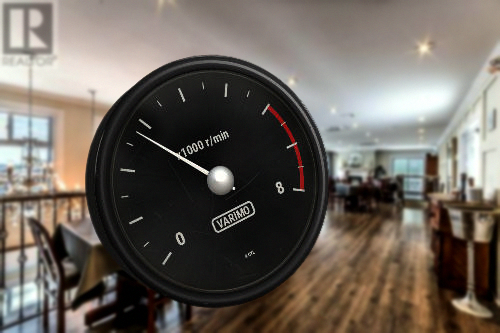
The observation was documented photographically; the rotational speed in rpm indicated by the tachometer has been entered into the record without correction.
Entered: 2750 rpm
